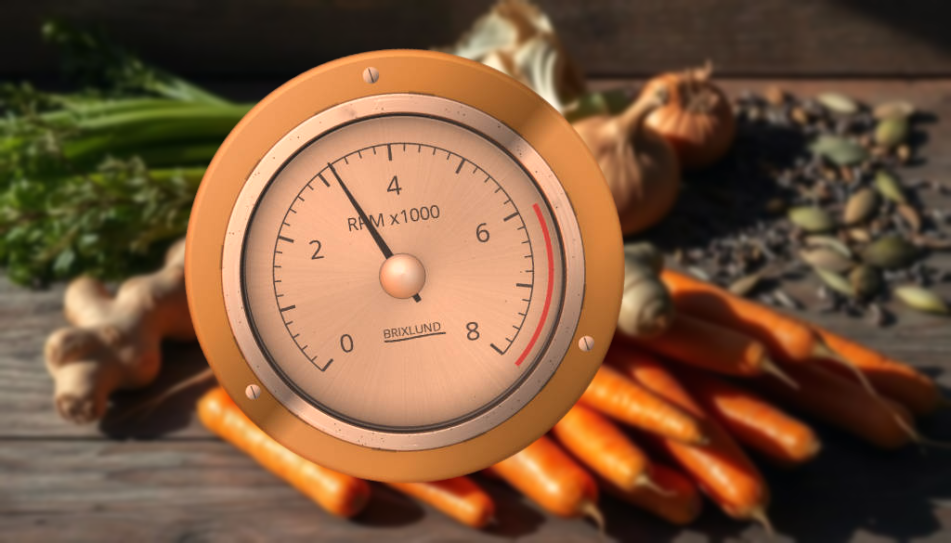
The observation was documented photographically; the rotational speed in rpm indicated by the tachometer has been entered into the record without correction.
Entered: 3200 rpm
